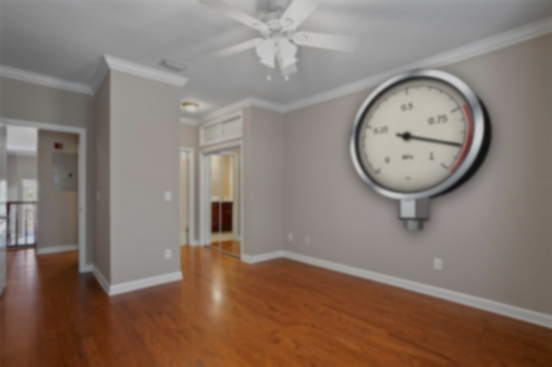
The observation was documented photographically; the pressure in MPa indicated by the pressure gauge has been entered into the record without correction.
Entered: 0.9 MPa
